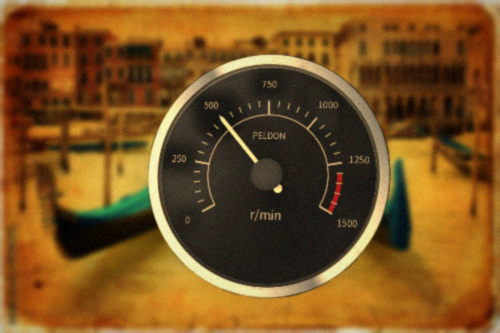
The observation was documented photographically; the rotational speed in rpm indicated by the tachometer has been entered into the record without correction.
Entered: 500 rpm
